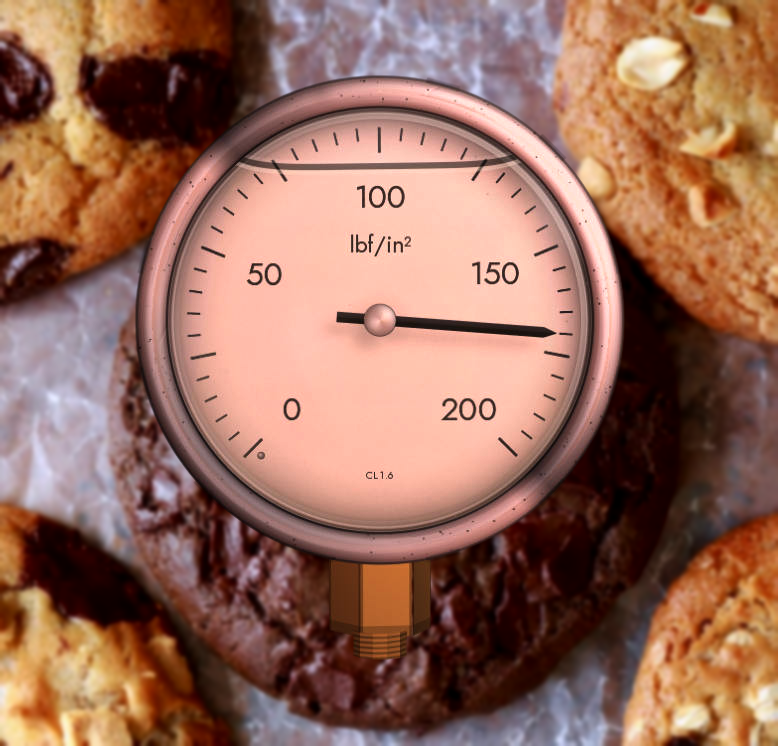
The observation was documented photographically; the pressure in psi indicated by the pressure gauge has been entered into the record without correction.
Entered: 170 psi
